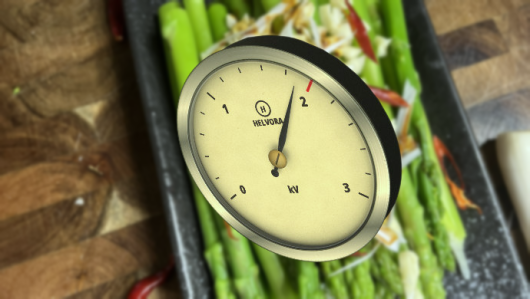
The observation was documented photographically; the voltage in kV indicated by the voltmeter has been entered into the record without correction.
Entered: 1.9 kV
